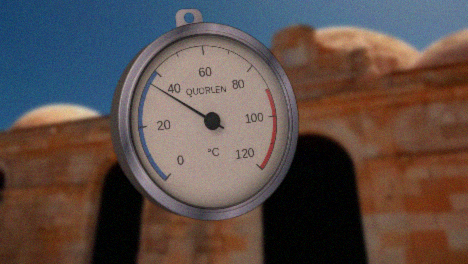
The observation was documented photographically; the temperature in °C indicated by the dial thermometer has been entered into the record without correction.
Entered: 35 °C
